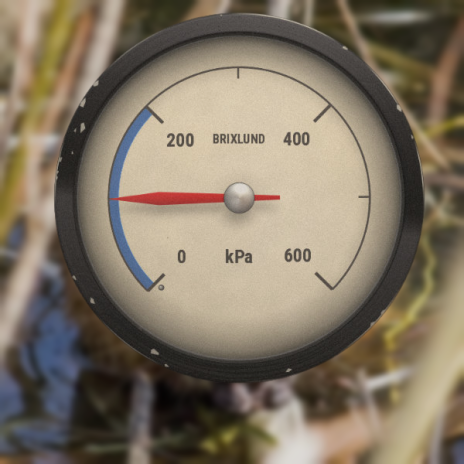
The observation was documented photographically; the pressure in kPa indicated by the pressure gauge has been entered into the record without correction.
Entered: 100 kPa
